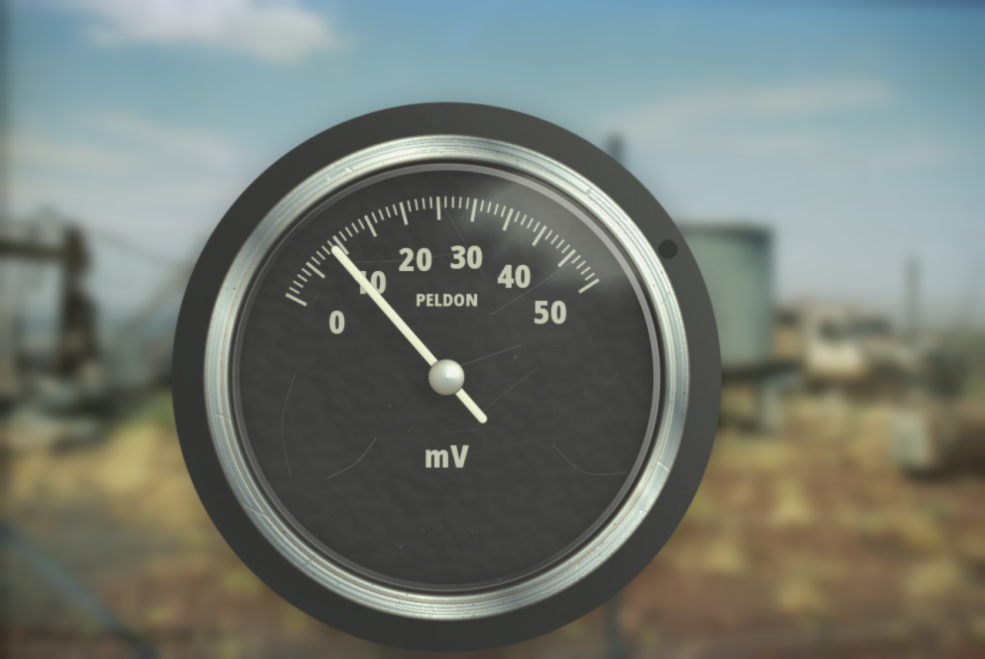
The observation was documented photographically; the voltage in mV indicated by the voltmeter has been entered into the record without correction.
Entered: 9 mV
